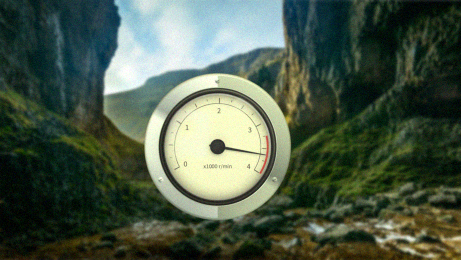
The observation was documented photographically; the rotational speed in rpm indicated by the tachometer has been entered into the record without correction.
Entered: 3625 rpm
